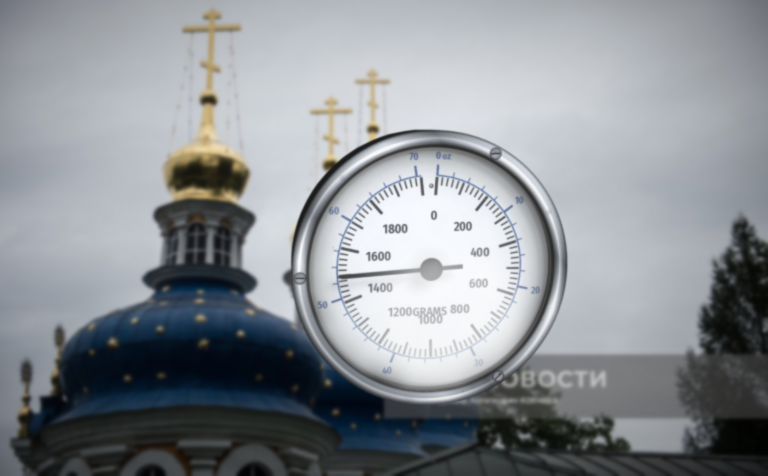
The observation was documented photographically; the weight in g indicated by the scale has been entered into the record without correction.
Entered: 1500 g
